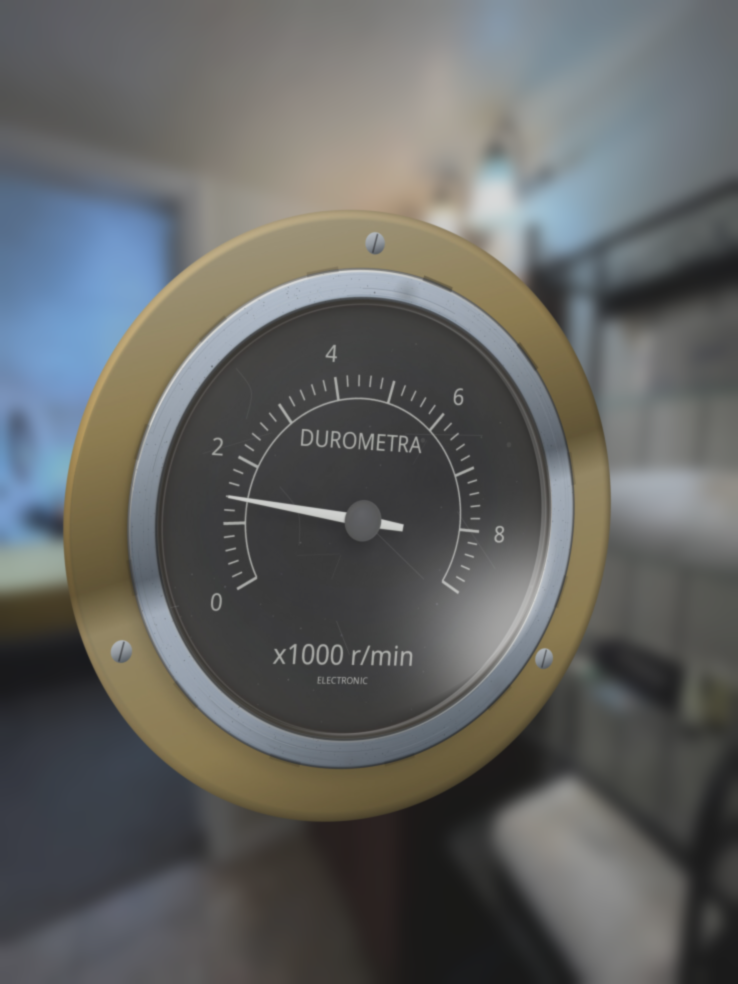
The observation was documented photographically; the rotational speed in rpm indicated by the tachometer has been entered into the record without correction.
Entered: 1400 rpm
